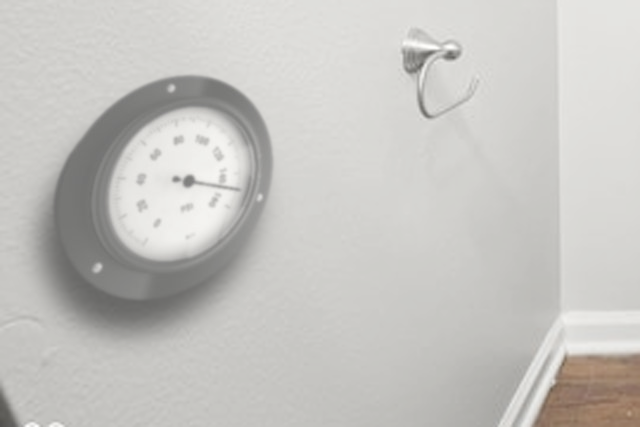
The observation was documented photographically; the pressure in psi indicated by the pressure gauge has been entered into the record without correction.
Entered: 150 psi
